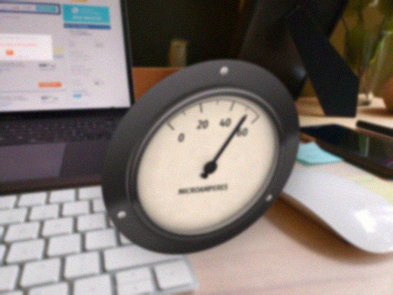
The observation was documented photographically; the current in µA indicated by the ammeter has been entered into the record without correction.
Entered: 50 µA
